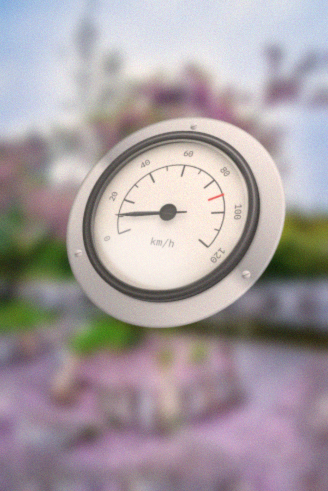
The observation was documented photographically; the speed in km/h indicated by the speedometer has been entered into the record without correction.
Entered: 10 km/h
